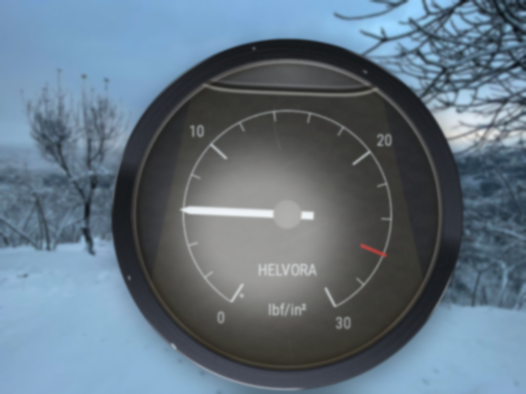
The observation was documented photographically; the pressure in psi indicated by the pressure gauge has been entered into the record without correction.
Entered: 6 psi
